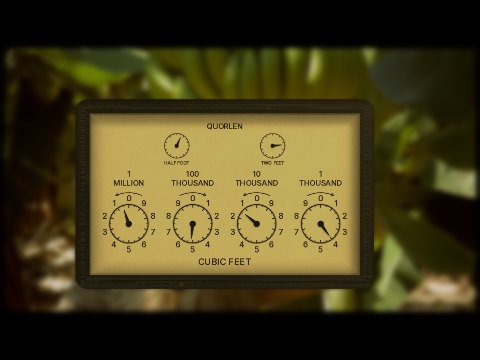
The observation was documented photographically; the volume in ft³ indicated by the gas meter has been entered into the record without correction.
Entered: 51400 ft³
